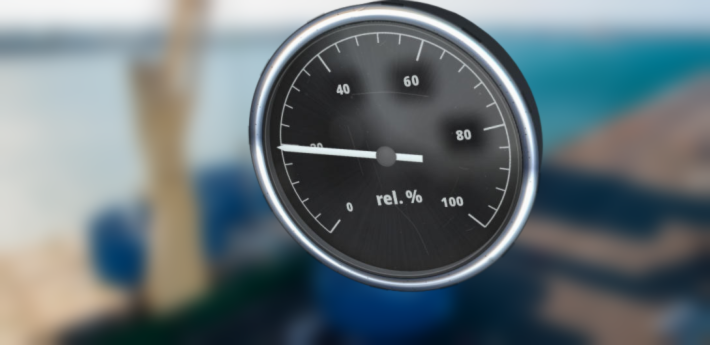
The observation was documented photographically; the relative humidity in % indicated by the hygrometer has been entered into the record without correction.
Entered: 20 %
